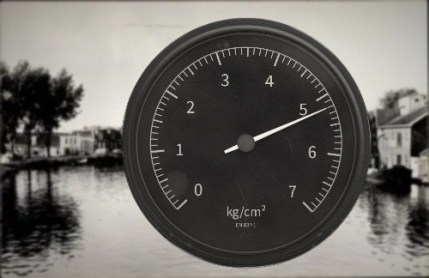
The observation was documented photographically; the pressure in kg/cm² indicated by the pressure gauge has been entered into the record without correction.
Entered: 5.2 kg/cm²
